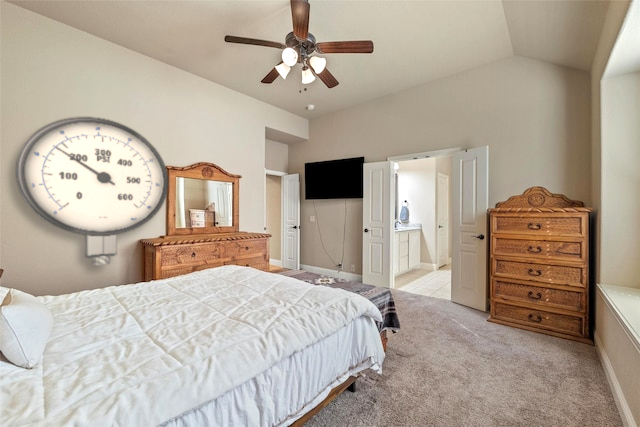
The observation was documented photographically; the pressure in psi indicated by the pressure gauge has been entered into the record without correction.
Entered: 180 psi
